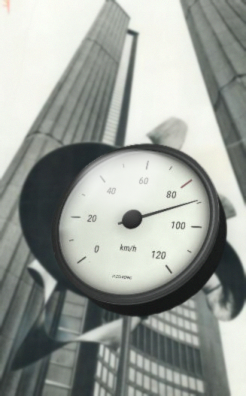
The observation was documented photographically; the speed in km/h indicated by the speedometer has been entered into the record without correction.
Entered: 90 km/h
